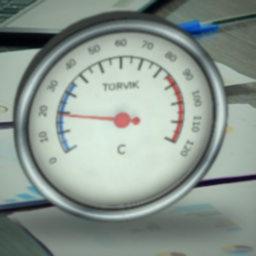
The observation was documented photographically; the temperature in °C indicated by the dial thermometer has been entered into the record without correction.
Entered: 20 °C
